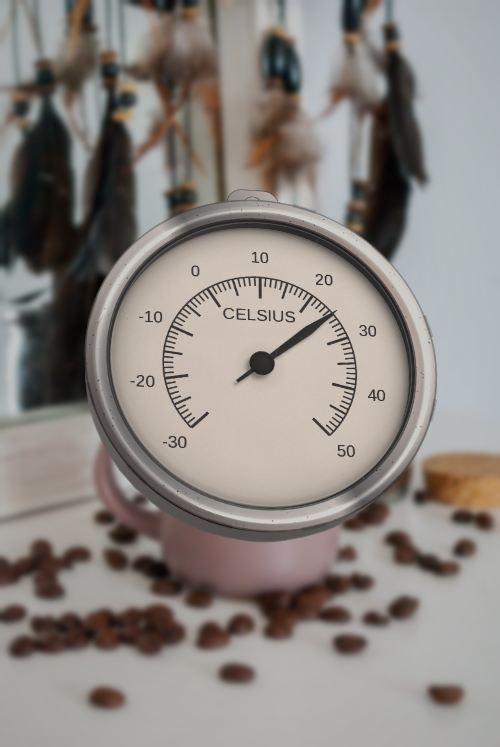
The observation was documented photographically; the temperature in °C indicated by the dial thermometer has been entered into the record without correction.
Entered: 25 °C
